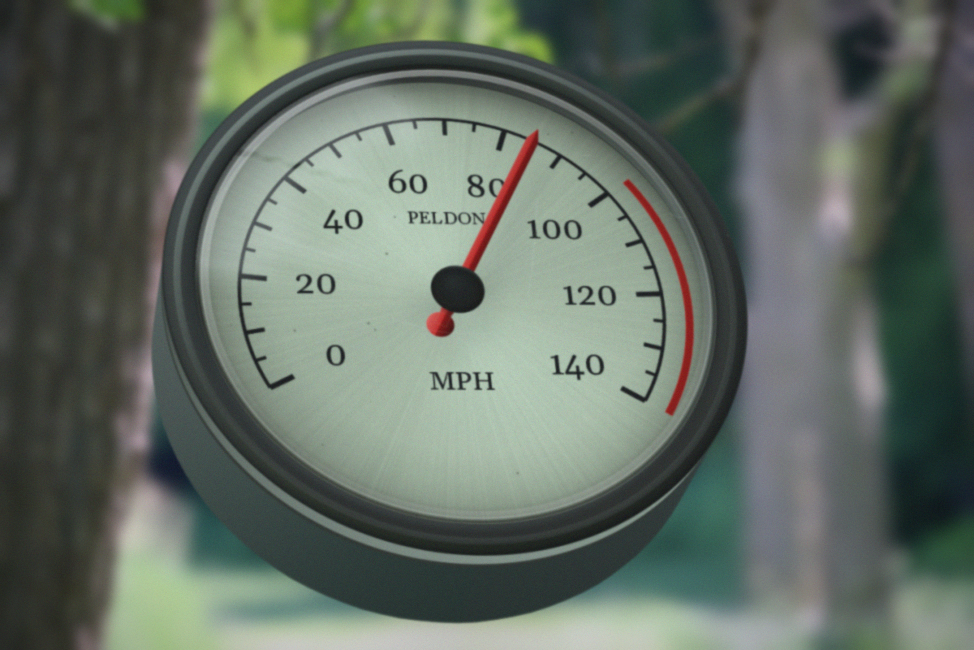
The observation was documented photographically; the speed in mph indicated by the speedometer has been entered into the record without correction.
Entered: 85 mph
